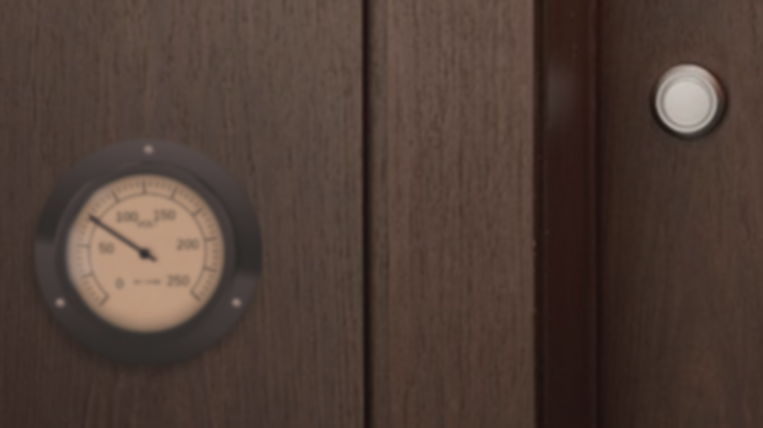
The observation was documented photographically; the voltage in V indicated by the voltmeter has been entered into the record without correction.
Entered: 75 V
